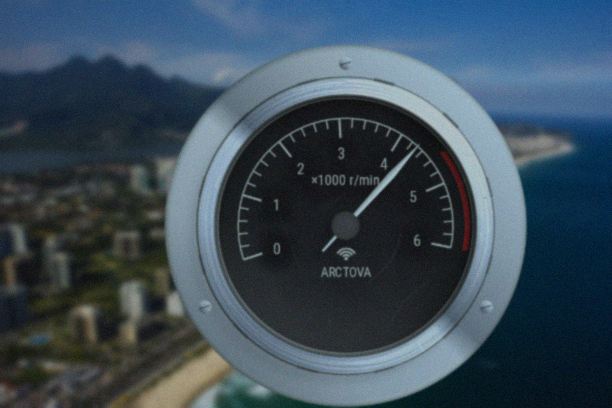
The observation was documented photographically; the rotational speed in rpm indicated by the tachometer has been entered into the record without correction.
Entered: 4300 rpm
